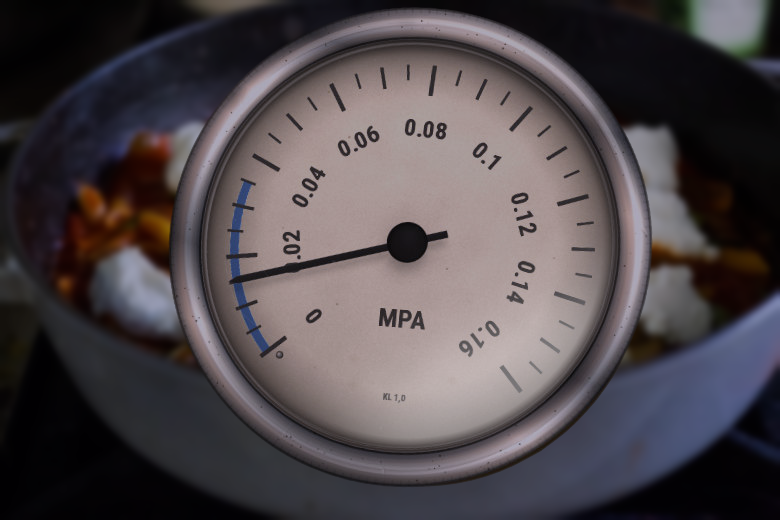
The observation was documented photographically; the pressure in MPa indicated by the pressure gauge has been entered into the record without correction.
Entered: 0.015 MPa
